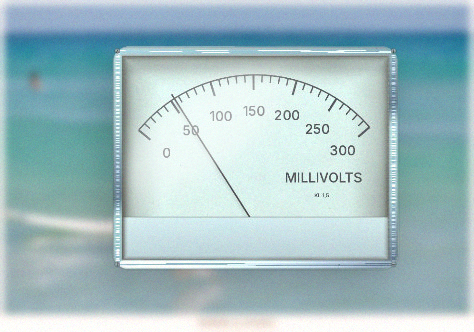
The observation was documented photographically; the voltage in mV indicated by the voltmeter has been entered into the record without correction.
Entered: 55 mV
